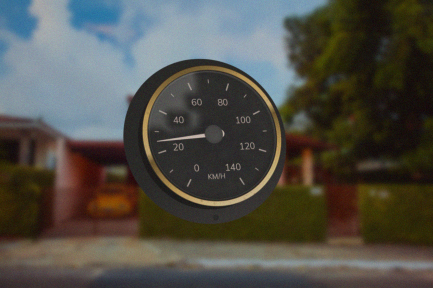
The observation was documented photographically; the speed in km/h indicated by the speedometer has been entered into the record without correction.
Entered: 25 km/h
